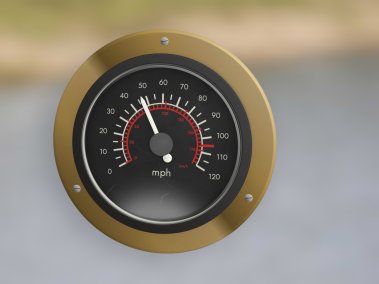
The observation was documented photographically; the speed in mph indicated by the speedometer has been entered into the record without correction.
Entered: 47.5 mph
